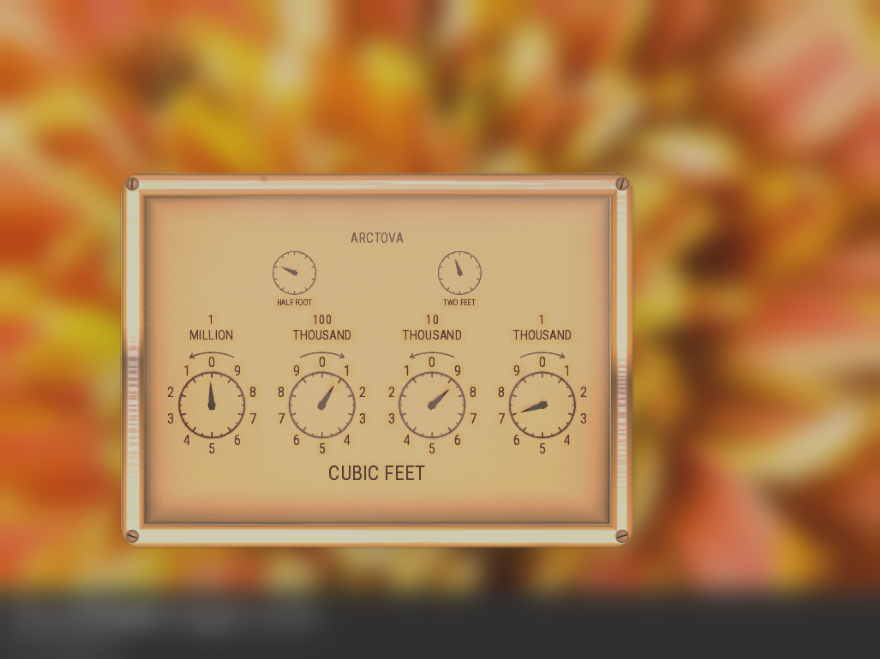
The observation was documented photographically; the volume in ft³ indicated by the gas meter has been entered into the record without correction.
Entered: 8700 ft³
